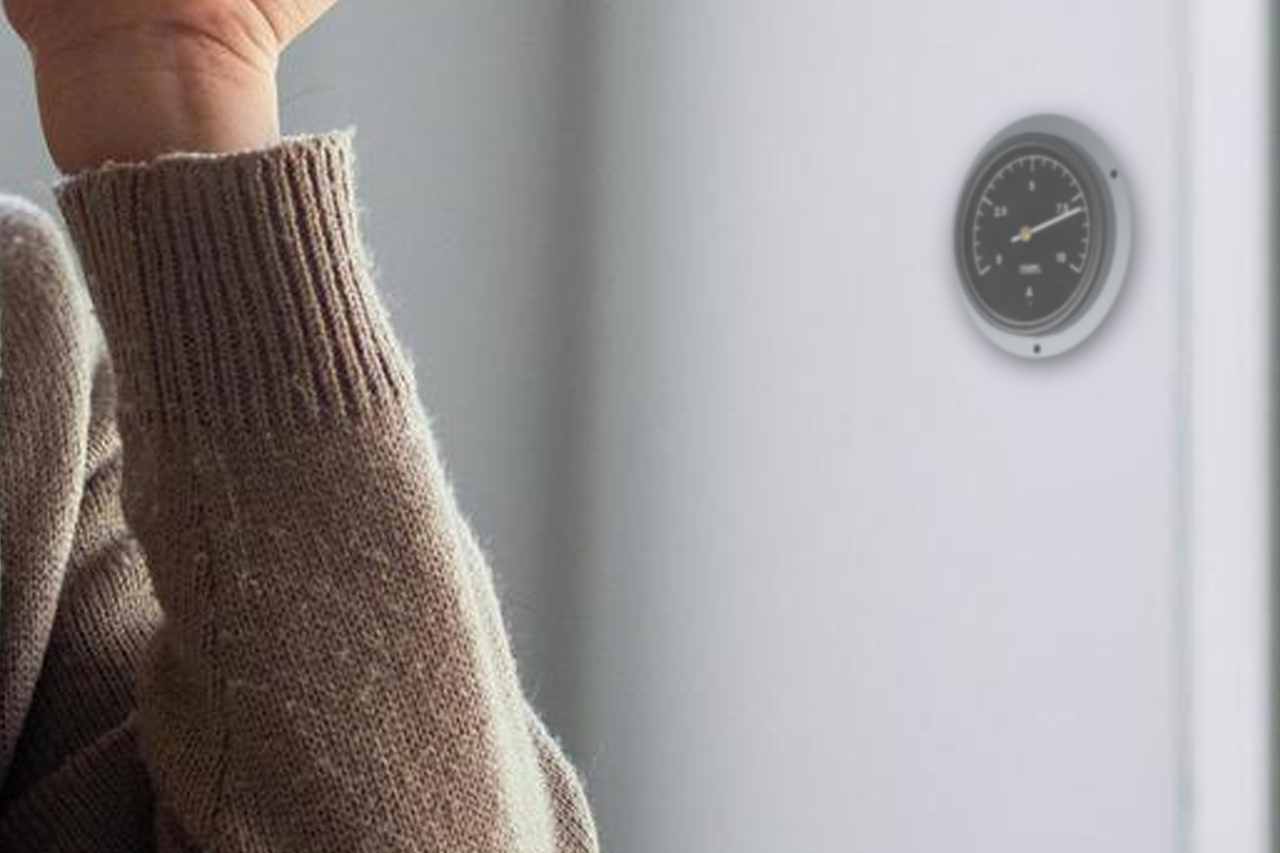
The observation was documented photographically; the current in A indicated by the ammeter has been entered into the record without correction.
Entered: 8 A
